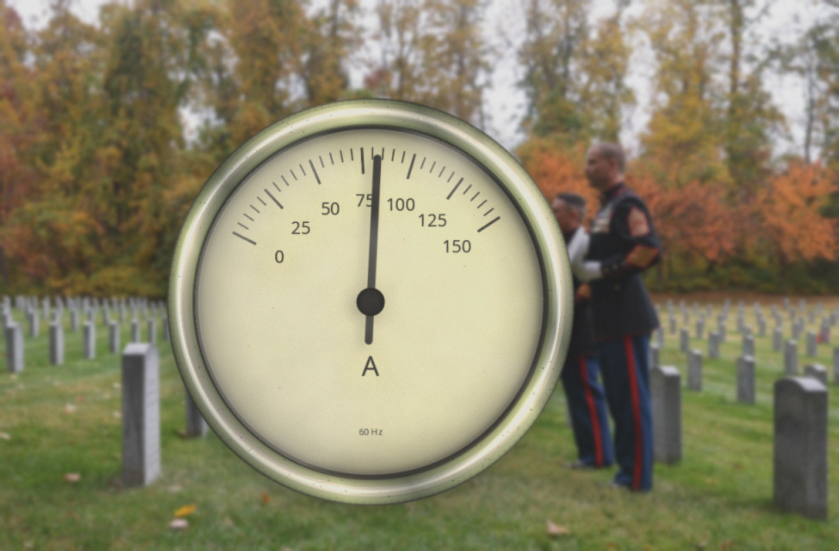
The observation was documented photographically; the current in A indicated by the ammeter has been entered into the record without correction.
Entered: 82.5 A
